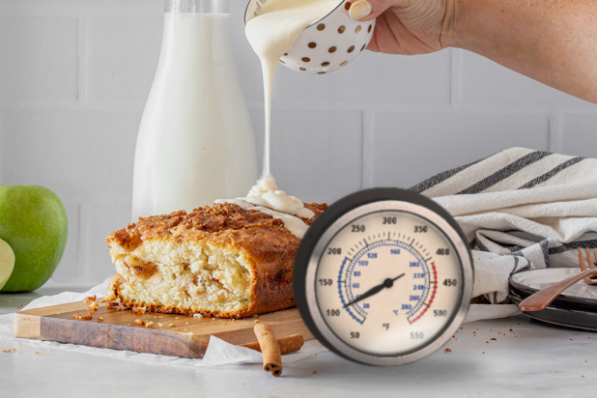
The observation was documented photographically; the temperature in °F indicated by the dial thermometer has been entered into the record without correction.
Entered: 100 °F
